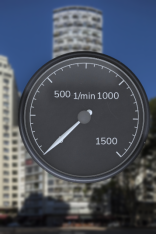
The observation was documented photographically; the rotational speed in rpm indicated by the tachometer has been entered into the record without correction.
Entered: 0 rpm
